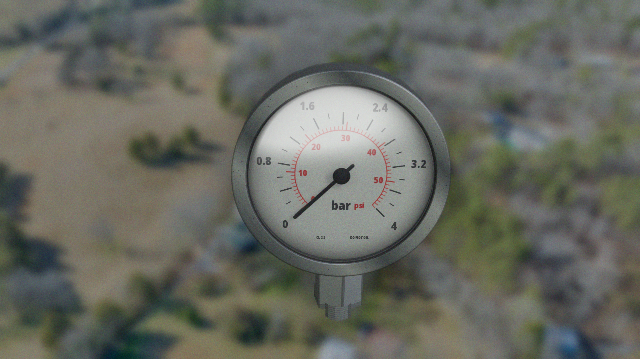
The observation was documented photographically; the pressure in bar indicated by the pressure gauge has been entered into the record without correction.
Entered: 0 bar
